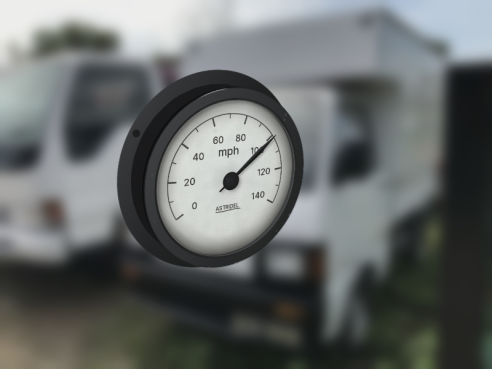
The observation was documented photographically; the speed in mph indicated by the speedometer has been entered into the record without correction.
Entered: 100 mph
